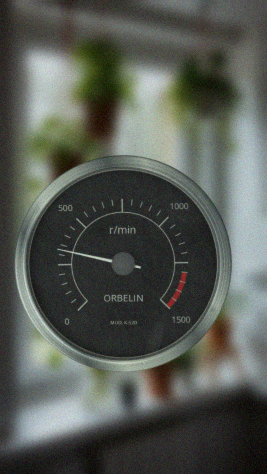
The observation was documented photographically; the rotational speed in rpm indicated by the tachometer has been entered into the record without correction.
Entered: 325 rpm
